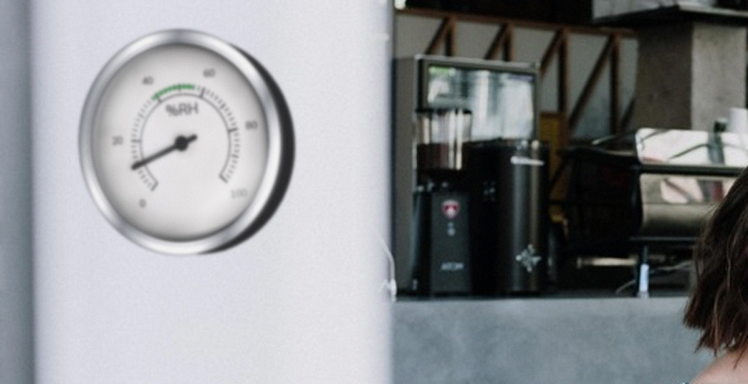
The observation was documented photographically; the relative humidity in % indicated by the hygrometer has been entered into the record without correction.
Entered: 10 %
